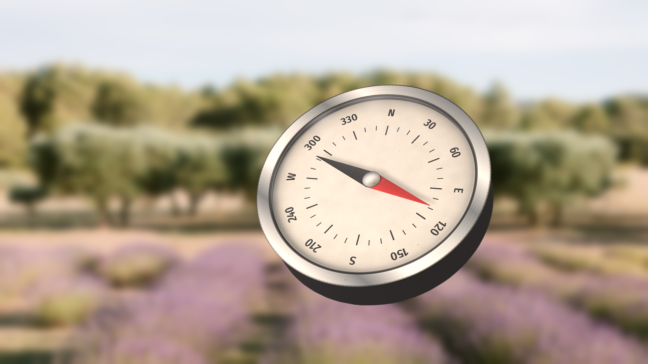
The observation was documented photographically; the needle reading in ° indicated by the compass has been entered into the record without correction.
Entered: 110 °
